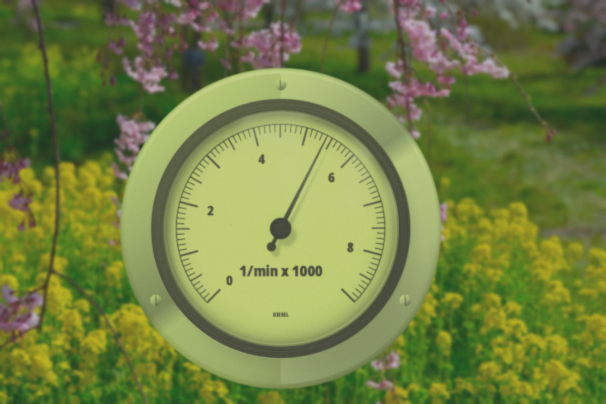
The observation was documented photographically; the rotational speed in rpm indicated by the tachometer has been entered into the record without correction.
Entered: 5400 rpm
